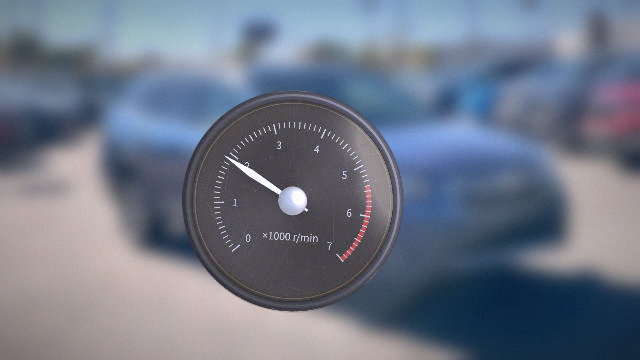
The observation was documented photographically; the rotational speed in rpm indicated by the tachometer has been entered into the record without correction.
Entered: 1900 rpm
